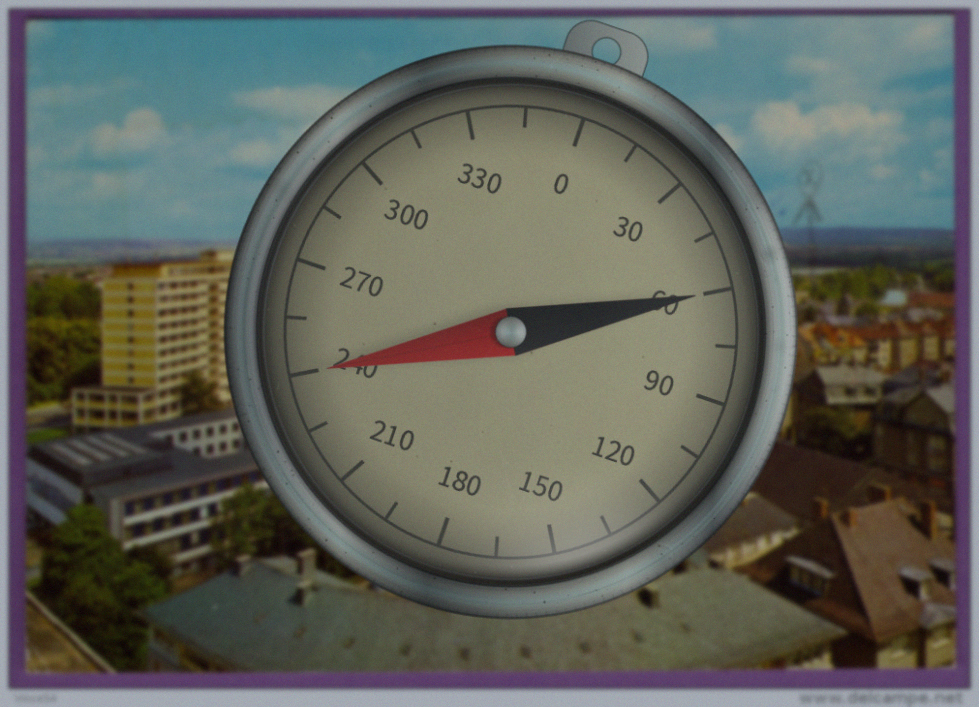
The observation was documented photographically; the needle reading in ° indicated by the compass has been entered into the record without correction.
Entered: 240 °
